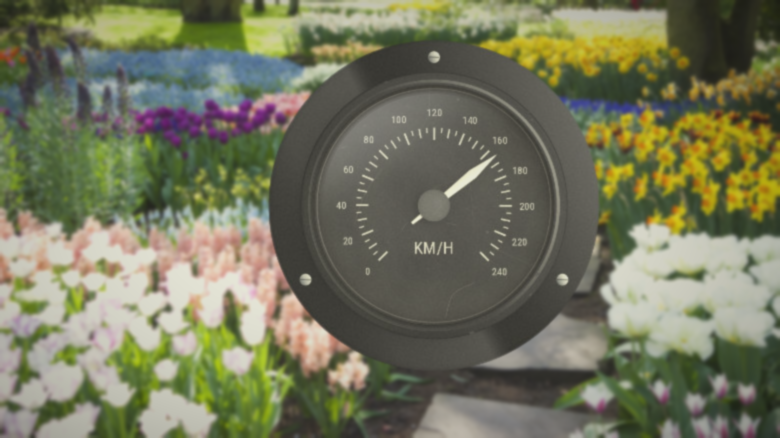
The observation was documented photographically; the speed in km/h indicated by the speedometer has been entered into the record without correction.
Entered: 165 km/h
